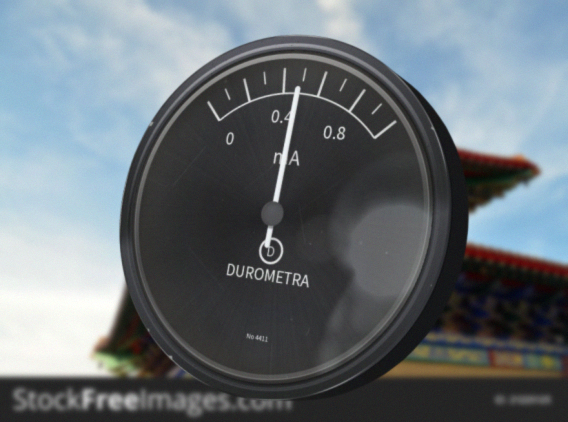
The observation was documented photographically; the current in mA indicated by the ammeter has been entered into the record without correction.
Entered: 0.5 mA
